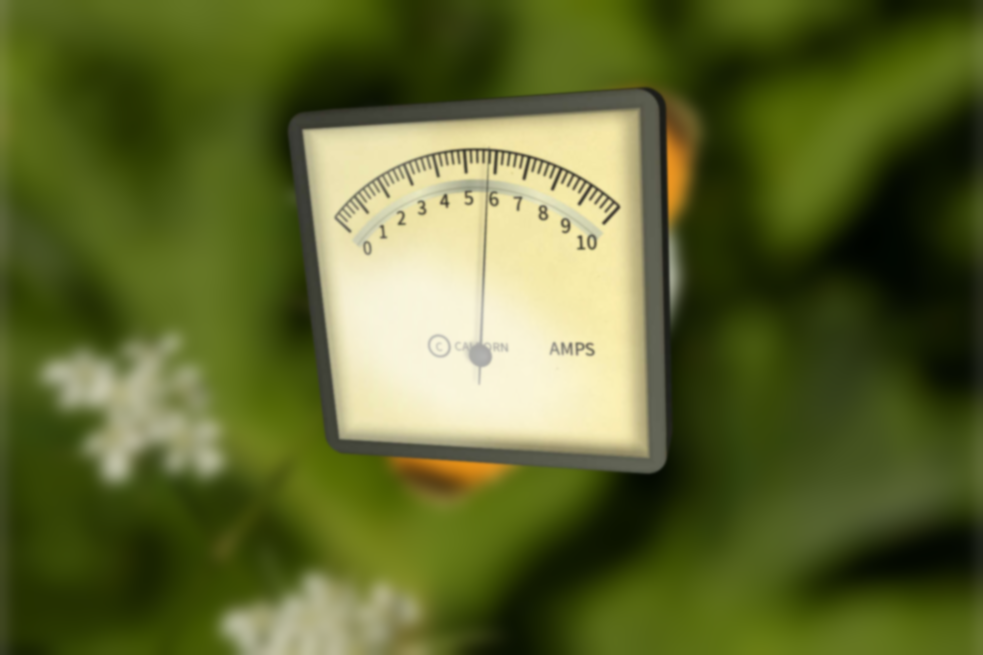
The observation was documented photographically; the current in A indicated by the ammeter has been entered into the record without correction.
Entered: 5.8 A
